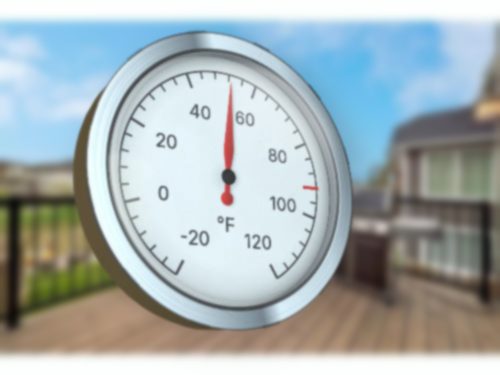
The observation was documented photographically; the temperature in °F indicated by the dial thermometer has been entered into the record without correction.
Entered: 52 °F
